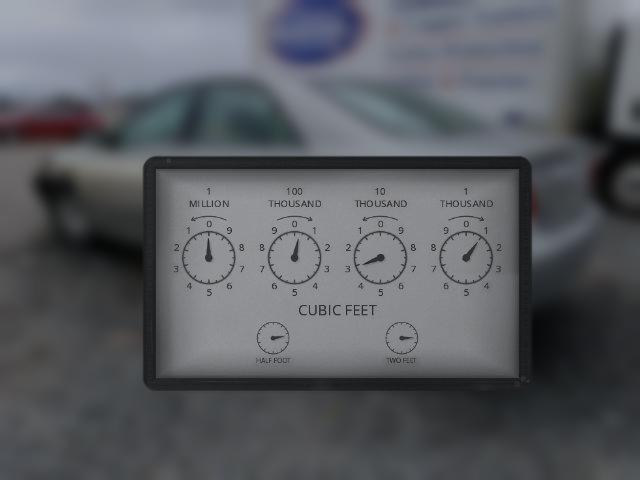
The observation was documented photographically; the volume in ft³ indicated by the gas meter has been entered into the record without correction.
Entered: 3100 ft³
